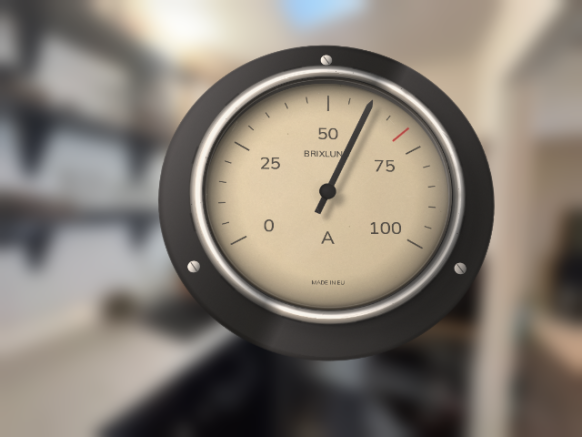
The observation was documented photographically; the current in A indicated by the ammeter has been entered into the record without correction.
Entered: 60 A
